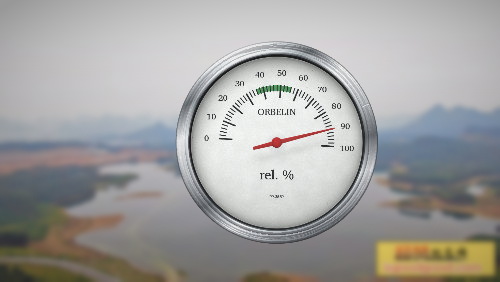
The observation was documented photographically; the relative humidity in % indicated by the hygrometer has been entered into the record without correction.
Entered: 90 %
